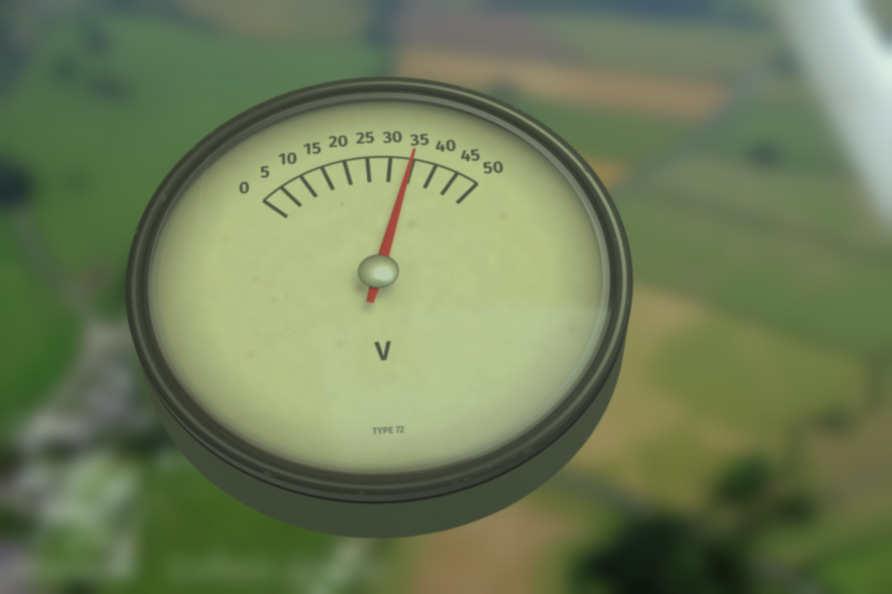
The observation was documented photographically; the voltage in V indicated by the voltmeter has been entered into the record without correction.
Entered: 35 V
